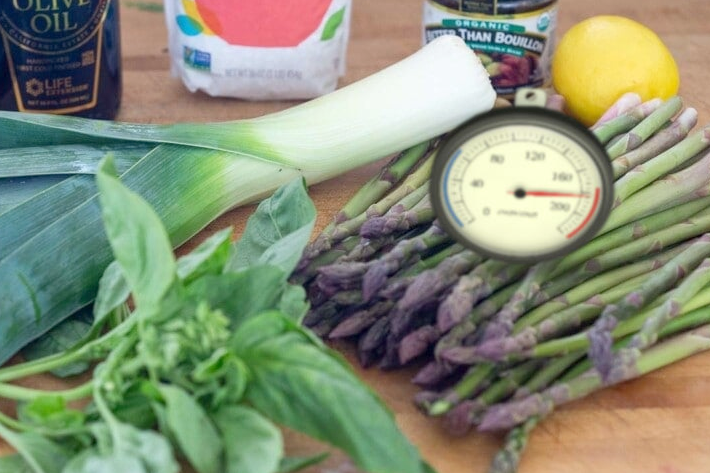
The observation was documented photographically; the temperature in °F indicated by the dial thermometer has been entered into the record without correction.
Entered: 180 °F
